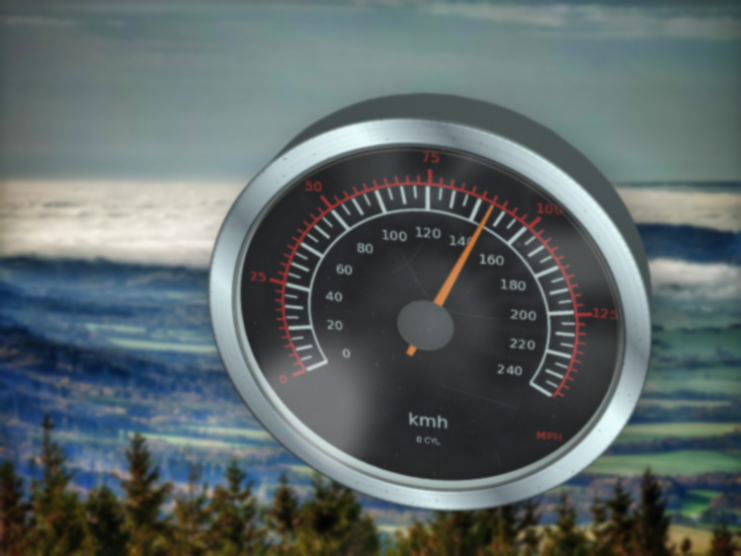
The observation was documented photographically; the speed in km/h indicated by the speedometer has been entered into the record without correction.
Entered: 145 km/h
